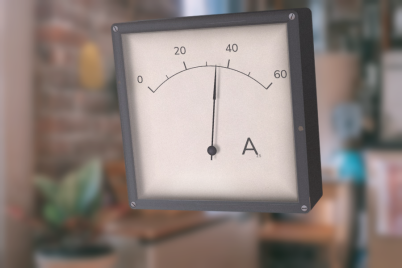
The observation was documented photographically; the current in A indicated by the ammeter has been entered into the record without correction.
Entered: 35 A
